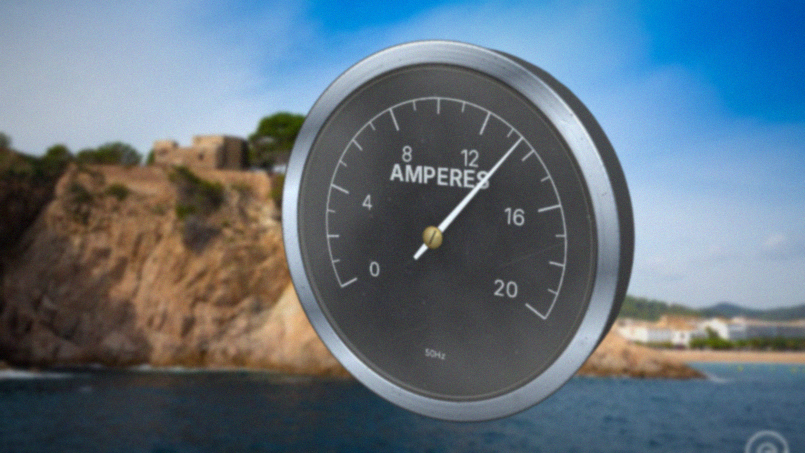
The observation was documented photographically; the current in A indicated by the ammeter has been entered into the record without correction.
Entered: 13.5 A
